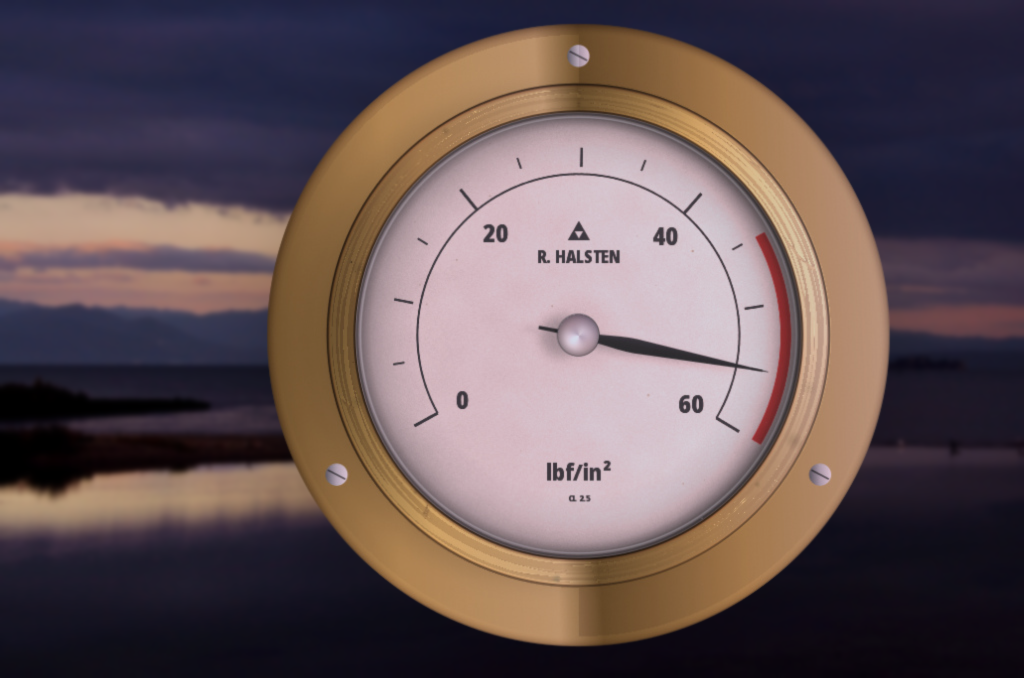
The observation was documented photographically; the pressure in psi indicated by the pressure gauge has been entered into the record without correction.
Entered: 55 psi
